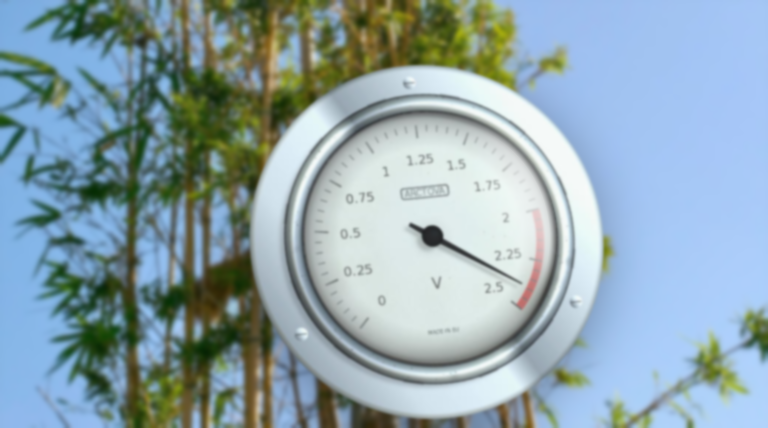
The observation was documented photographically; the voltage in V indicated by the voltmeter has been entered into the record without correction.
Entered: 2.4 V
